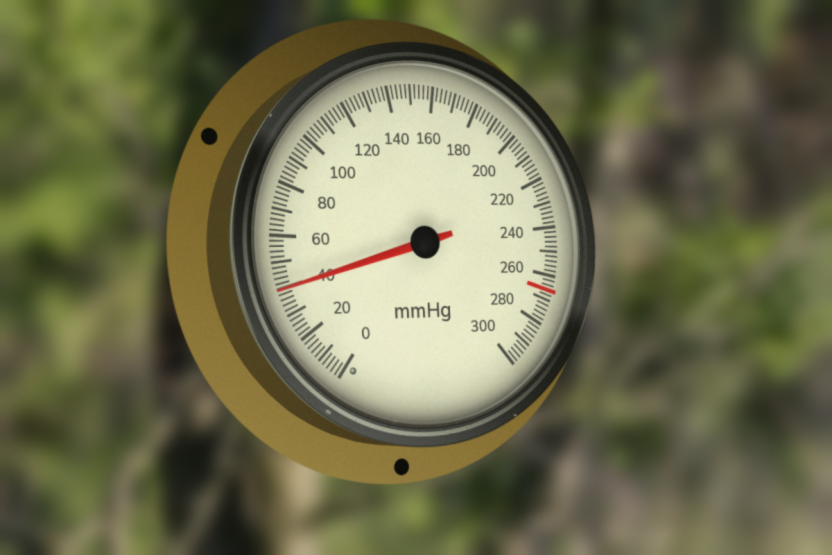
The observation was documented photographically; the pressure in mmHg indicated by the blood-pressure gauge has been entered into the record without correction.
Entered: 40 mmHg
